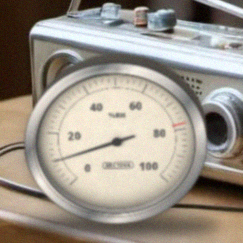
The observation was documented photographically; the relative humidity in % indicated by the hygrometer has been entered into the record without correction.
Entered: 10 %
